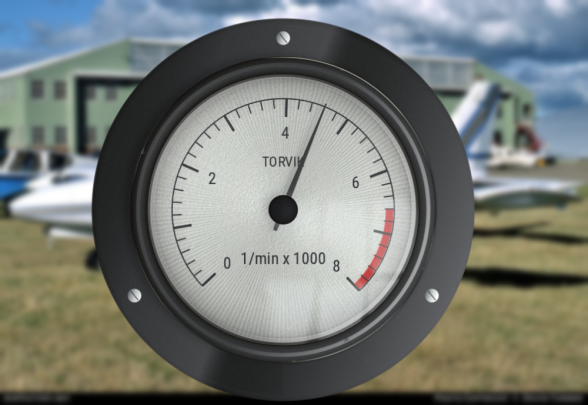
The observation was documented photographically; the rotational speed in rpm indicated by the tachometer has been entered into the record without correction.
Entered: 4600 rpm
